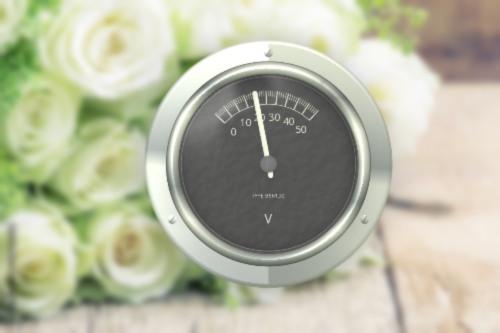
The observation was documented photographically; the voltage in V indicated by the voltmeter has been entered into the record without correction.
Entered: 20 V
